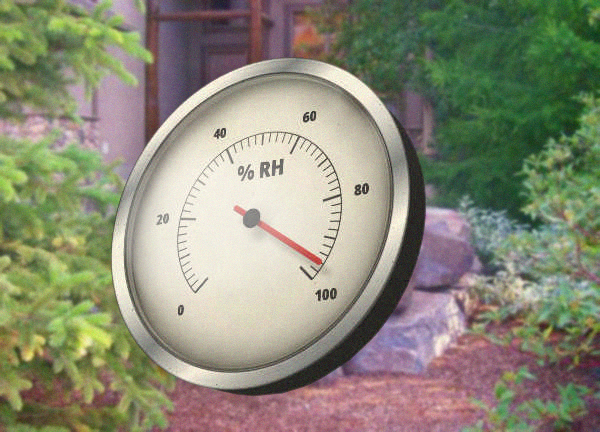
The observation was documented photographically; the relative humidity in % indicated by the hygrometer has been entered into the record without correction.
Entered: 96 %
